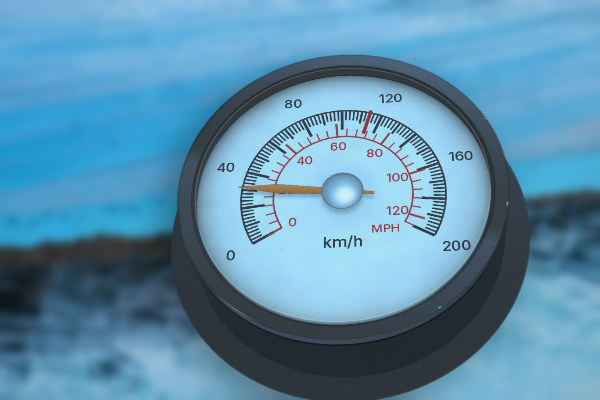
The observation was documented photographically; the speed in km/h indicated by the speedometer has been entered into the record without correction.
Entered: 30 km/h
